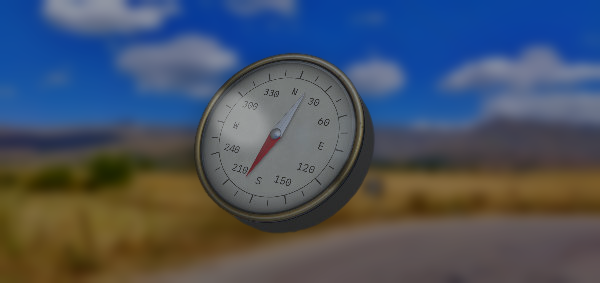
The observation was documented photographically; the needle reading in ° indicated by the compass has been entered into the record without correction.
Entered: 195 °
